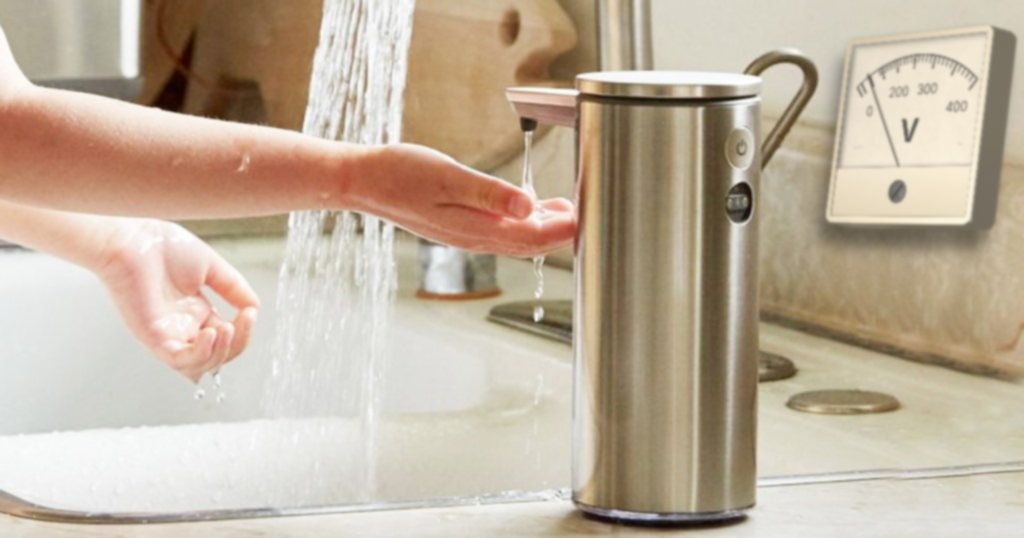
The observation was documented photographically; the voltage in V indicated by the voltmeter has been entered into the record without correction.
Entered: 100 V
